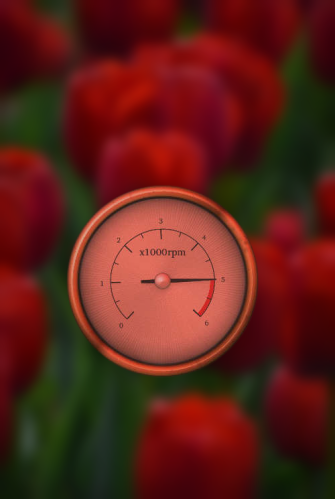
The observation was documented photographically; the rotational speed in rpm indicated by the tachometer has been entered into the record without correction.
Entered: 5000 rpm
